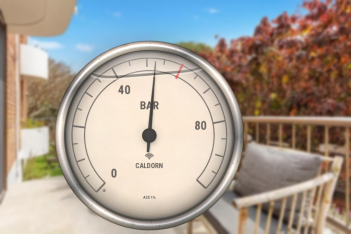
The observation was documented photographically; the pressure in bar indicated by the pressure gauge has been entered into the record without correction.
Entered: 52.5 bar
